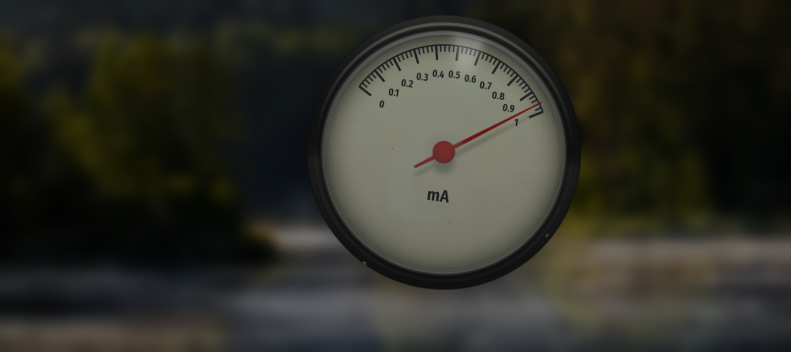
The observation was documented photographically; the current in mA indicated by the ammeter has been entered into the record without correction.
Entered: 0.96 mA
